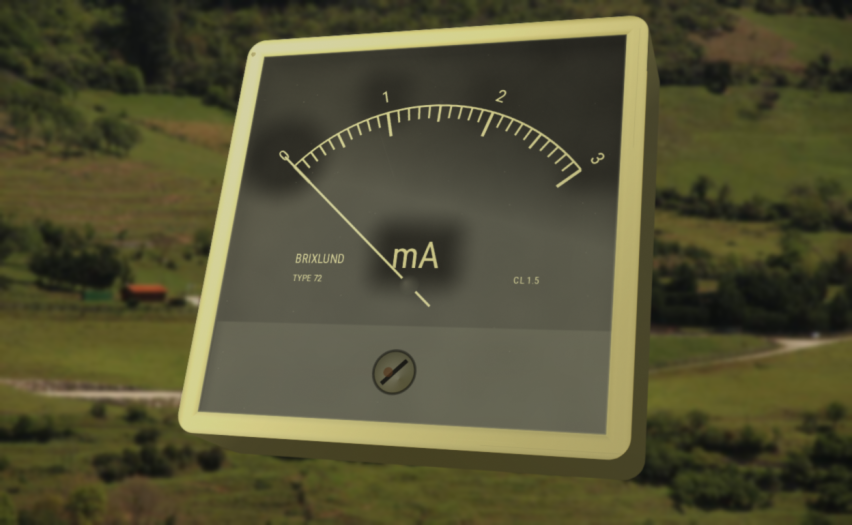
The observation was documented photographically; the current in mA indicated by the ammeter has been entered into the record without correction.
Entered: 0 mA
